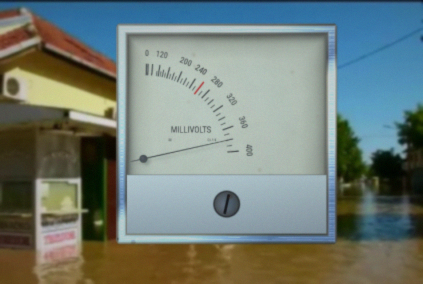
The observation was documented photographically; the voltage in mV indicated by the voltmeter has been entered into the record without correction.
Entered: 380 mV
